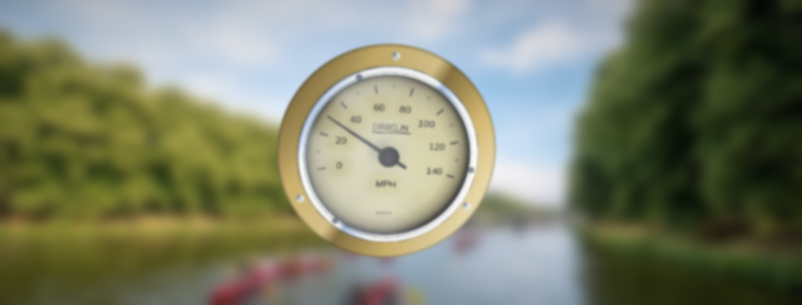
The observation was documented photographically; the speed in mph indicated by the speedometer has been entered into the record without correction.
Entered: 30 mph
